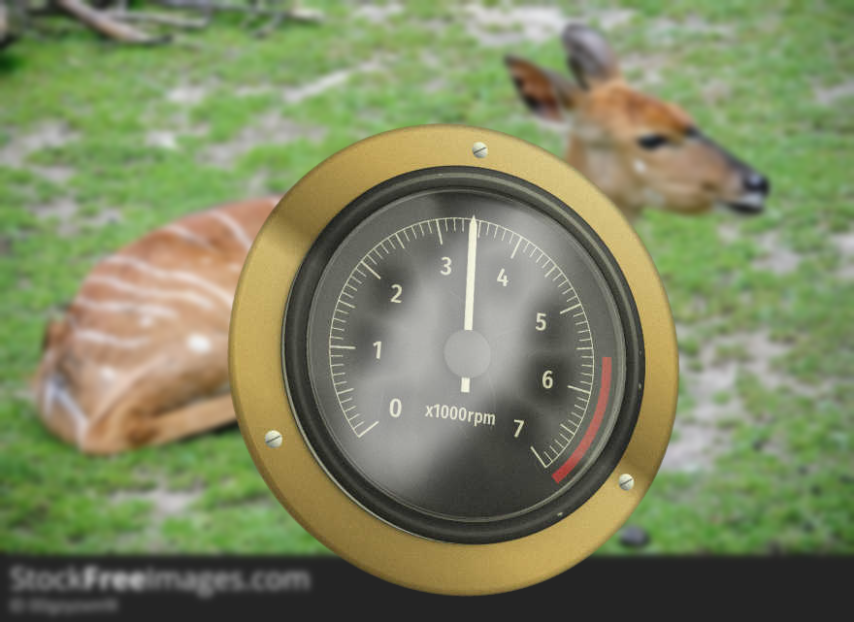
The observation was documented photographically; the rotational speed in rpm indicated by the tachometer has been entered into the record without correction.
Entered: 3400 rpm
